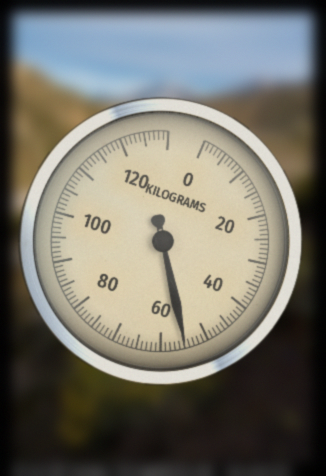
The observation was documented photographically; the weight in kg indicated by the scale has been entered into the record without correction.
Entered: 55 kg
